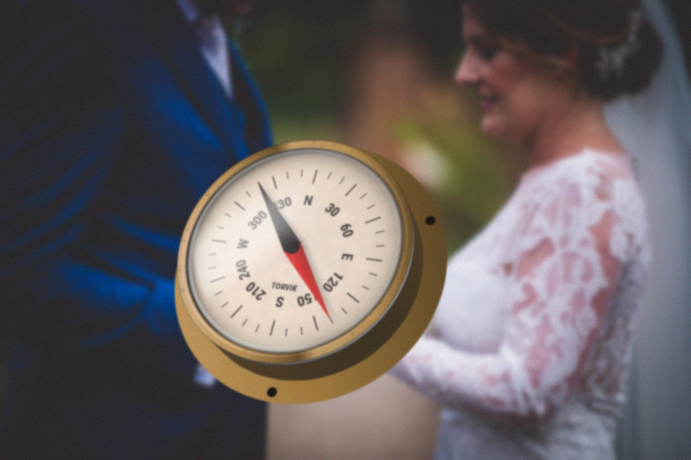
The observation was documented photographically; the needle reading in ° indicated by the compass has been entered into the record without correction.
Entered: 140 °
